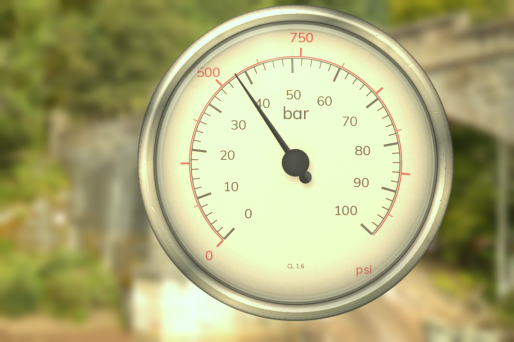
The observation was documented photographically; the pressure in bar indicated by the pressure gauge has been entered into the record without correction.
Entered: 38 bar
